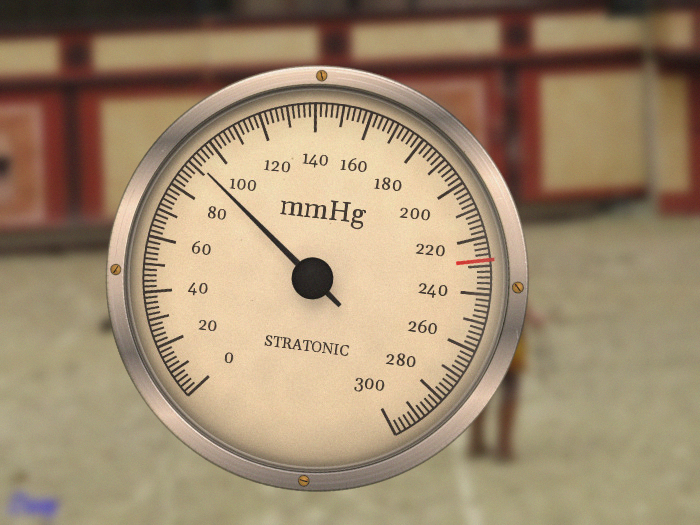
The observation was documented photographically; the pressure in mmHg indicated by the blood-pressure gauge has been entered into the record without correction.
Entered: 92 mmHg
